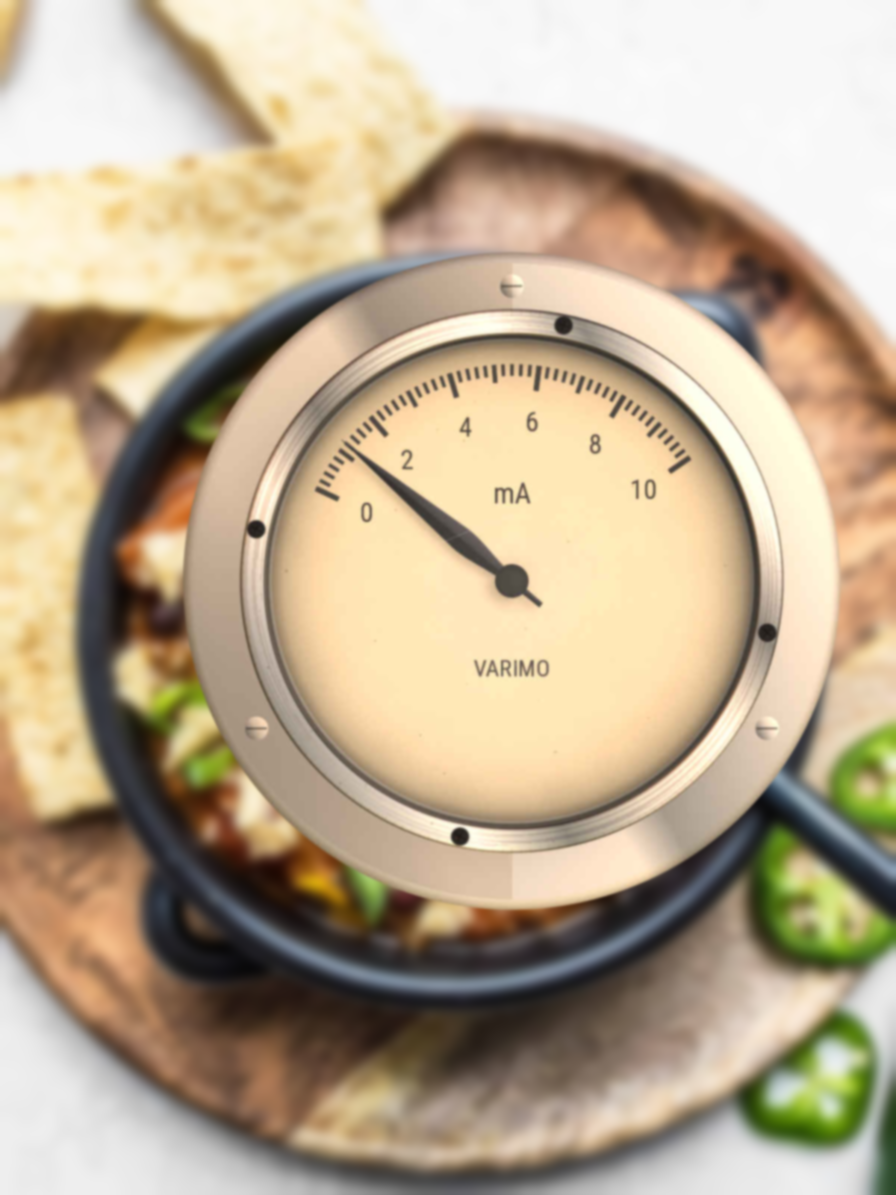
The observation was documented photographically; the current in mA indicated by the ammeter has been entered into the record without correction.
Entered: 1.2 mA
